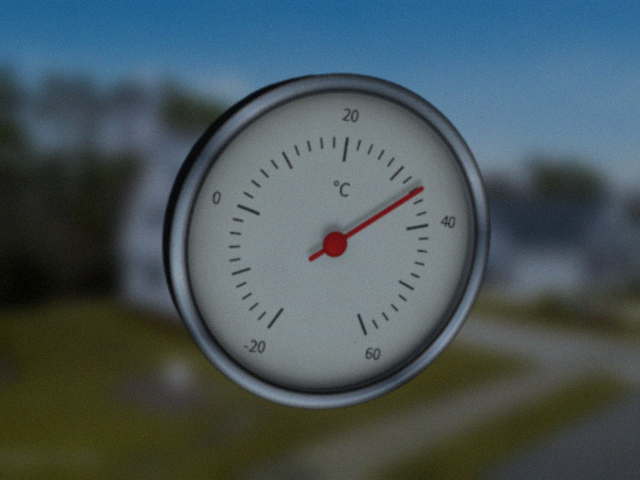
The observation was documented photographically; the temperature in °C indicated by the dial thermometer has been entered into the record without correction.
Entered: 34 °C
